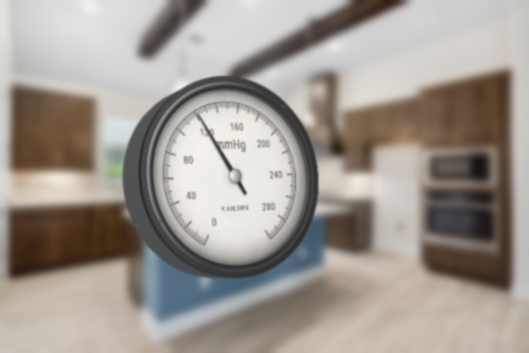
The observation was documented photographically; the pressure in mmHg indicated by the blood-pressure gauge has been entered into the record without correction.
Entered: 120 mmHg
